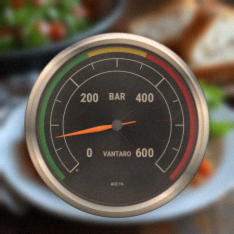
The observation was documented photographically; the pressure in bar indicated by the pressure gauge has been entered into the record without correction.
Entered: 75 bar
